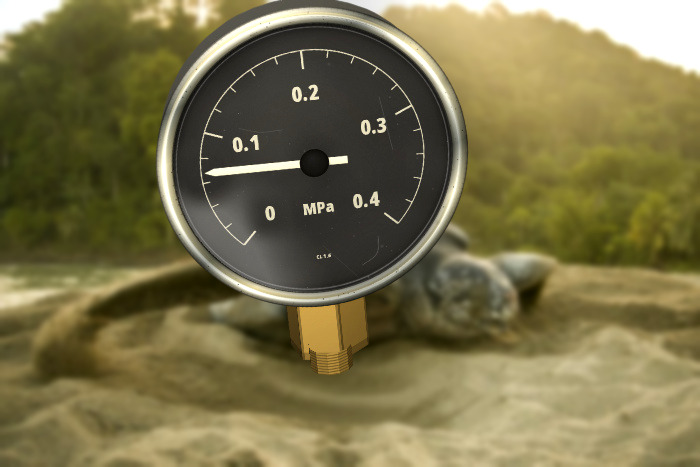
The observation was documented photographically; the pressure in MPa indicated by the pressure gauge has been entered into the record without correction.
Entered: 0.07 MPa
